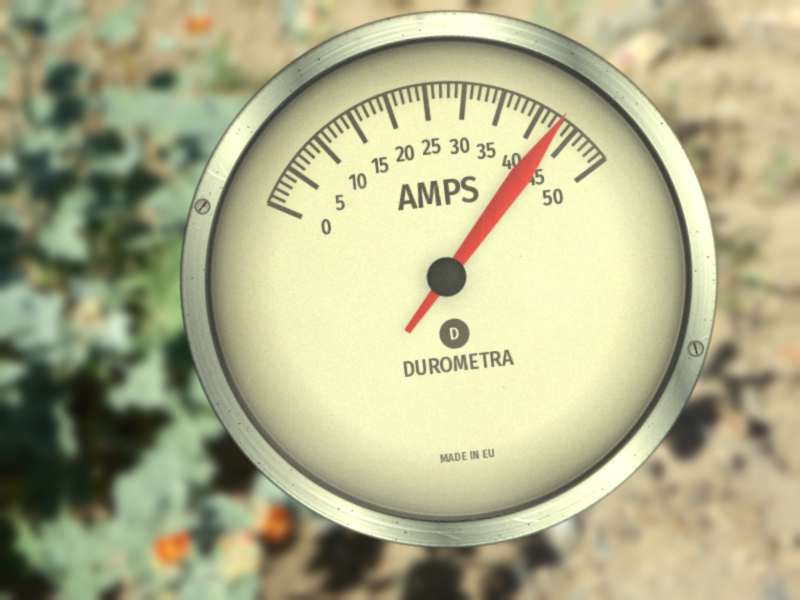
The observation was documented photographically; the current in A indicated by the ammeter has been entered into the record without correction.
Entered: 43 A
